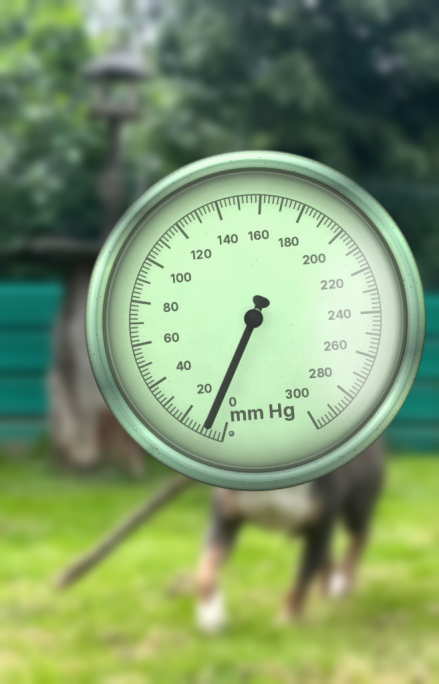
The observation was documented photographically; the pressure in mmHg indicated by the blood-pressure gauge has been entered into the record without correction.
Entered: 8 mmHg
